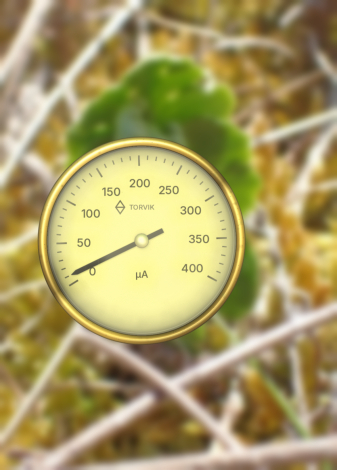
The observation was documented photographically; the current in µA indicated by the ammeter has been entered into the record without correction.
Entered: 10 µA
